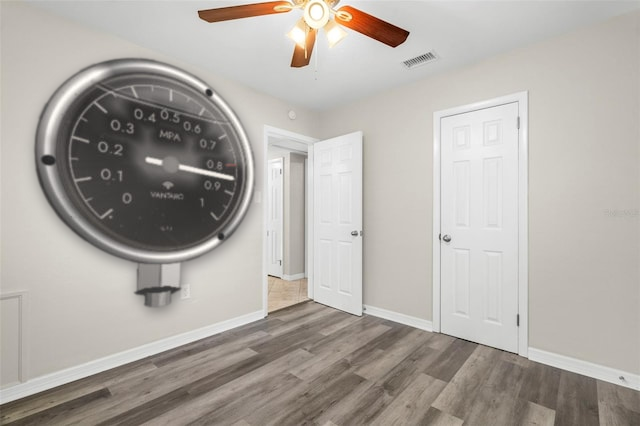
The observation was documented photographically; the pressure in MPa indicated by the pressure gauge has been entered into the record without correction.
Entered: 0.85 MPa
